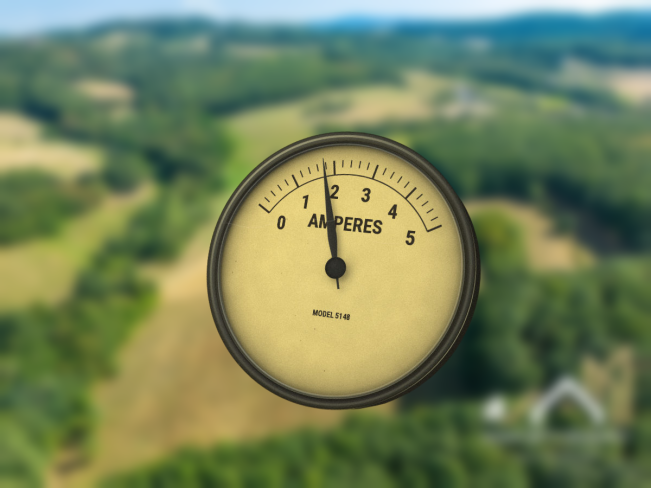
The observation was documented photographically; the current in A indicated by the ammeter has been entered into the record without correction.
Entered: 1.8 A
